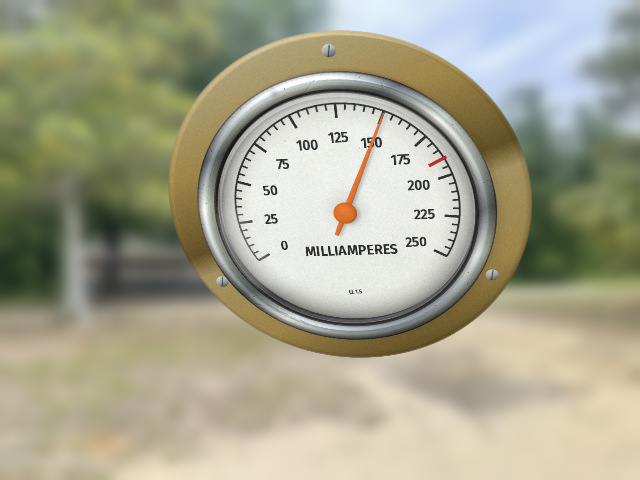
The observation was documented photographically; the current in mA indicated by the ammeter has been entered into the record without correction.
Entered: 150 mA
